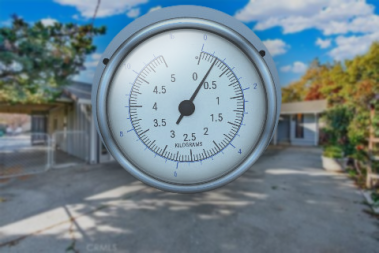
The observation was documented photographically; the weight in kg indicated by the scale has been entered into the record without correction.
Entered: 0.25 kg
